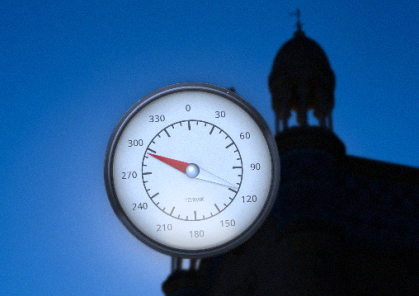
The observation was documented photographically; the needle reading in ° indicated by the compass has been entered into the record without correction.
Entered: 295 °
